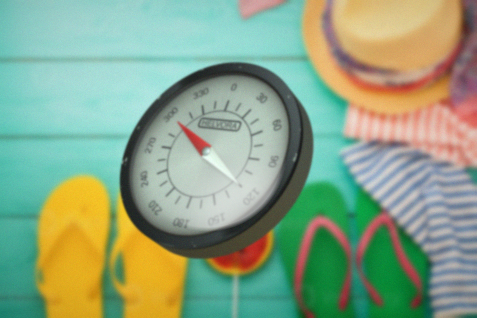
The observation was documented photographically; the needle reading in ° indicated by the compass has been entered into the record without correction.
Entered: 300 °
